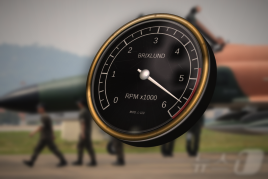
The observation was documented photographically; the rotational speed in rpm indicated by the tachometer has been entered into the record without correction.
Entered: 5625 rpm
